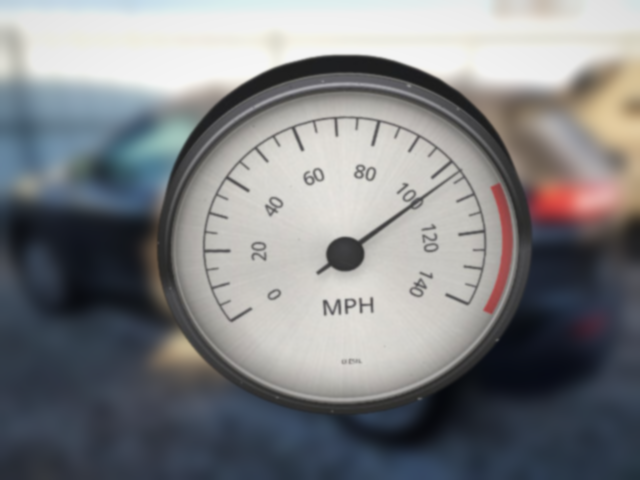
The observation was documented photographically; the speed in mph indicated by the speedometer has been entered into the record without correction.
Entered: 102.5 mph
